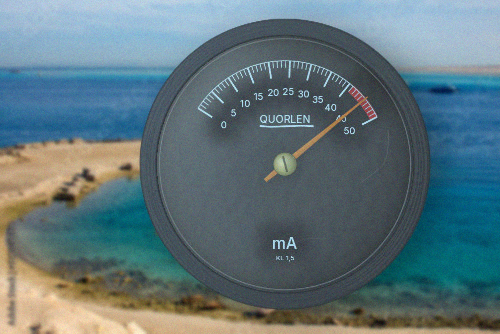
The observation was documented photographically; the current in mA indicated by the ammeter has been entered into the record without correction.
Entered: 45 mA
